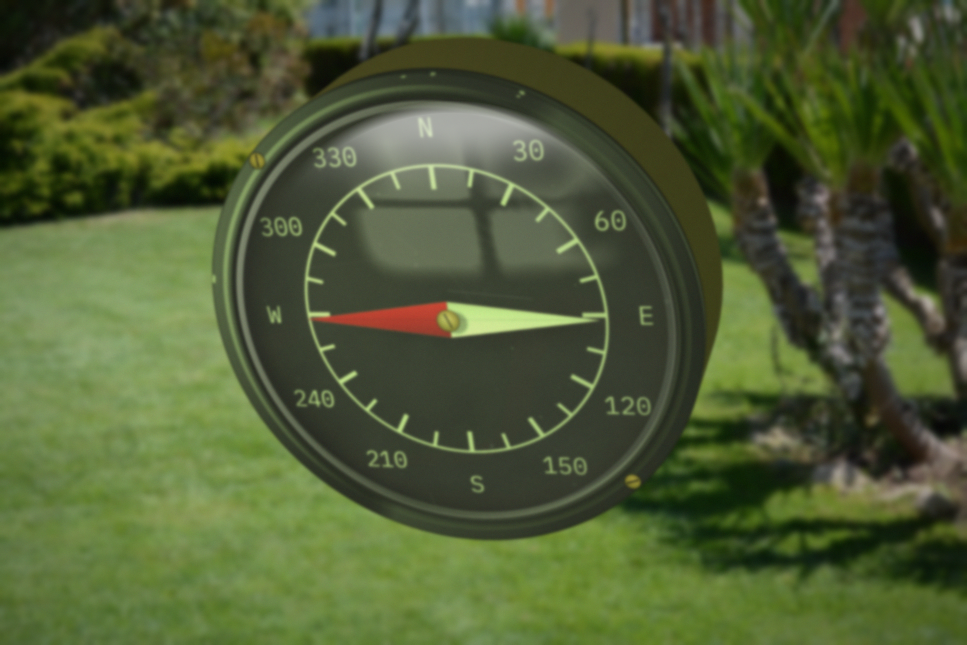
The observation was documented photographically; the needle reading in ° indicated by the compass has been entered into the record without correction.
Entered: 270 °
